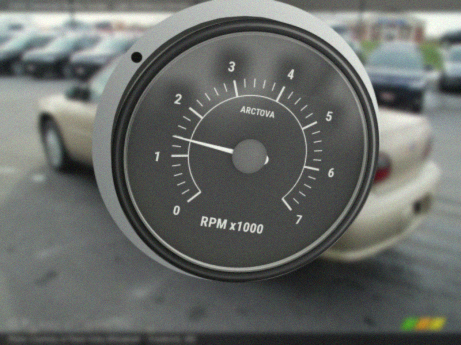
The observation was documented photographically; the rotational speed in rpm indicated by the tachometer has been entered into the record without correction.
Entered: 1400 rpm
